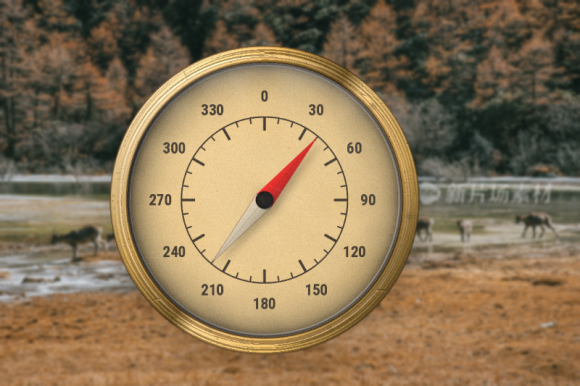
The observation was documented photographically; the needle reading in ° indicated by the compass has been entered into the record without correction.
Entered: 40 °
